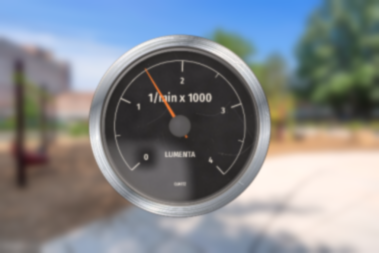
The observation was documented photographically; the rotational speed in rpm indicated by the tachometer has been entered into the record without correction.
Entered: 1500 rpm
